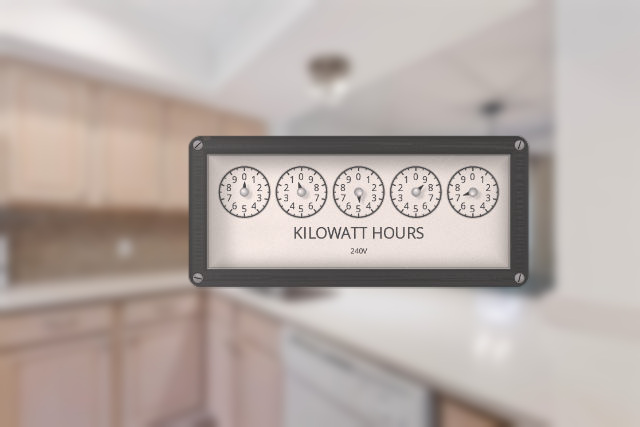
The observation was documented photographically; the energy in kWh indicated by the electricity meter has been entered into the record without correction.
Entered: 487 kWh
